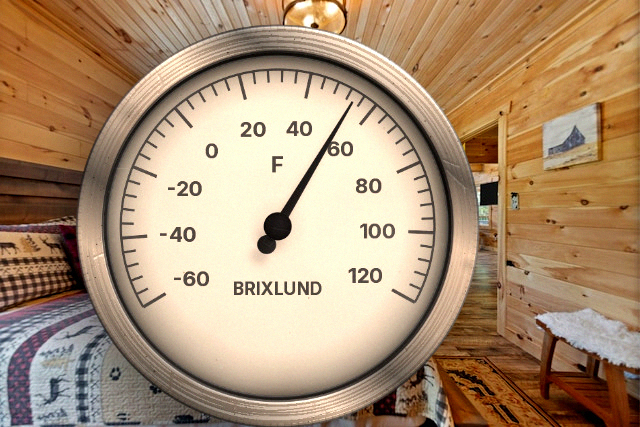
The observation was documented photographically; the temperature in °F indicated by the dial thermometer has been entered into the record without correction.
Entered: 54 °F
